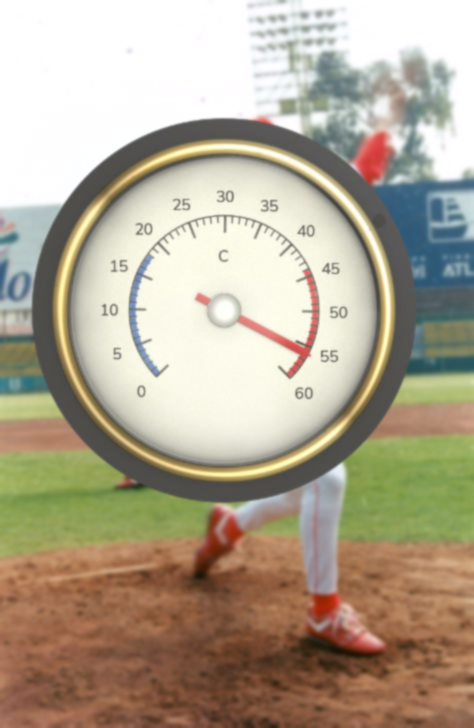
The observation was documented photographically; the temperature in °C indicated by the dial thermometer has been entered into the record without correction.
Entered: 56 °C
